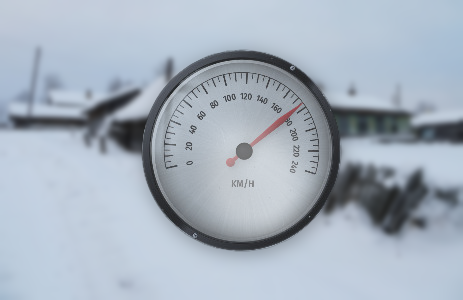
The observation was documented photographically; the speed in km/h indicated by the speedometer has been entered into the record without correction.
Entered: 175 km/h
